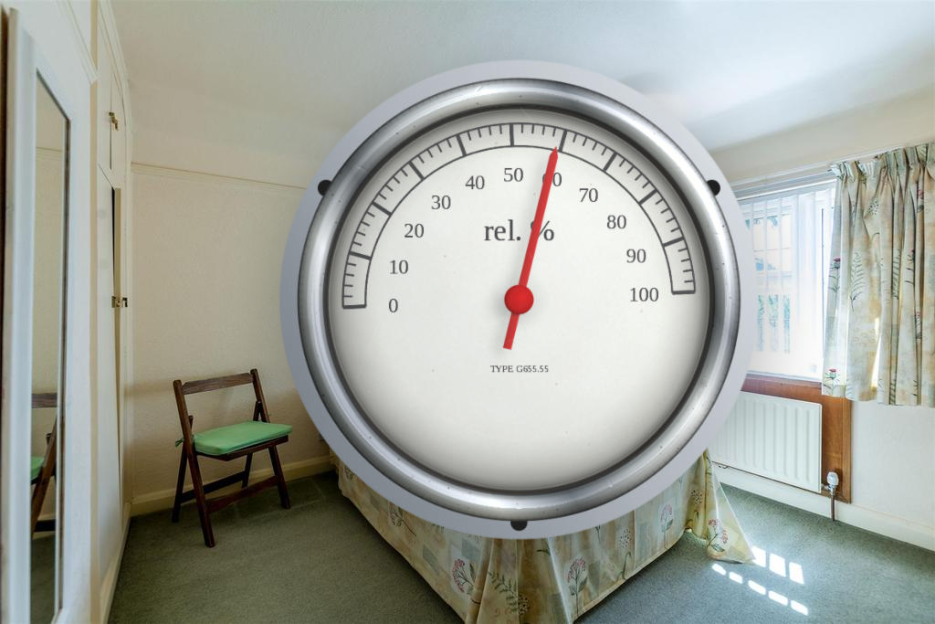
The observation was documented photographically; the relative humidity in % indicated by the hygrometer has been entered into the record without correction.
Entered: 59 %
